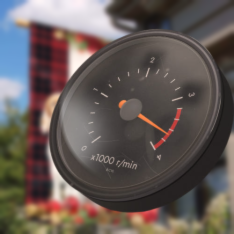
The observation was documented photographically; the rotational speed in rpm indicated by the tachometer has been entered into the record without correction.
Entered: 3700 rpm
